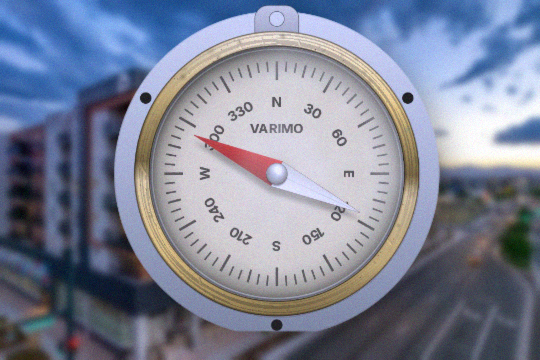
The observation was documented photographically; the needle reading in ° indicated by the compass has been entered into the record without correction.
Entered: 295 °
